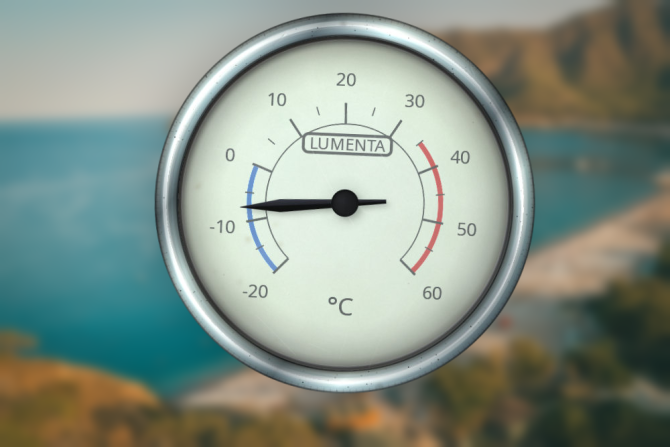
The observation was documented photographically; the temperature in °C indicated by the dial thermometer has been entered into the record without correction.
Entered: -7.5 °C
